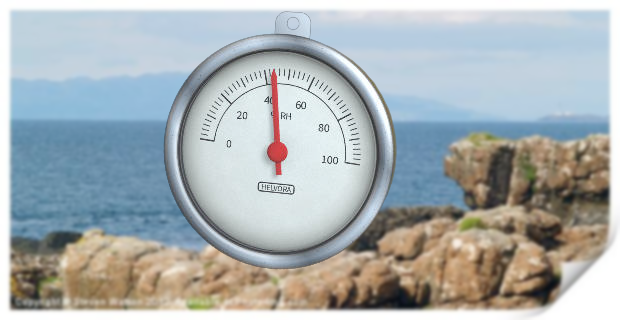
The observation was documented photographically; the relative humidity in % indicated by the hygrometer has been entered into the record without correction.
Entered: 44 %
